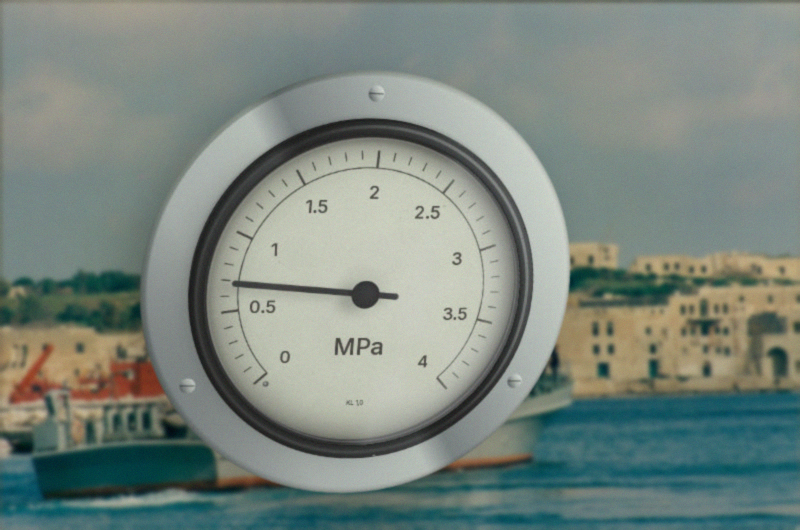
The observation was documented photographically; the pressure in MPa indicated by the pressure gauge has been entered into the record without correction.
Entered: 0.7 MPa
